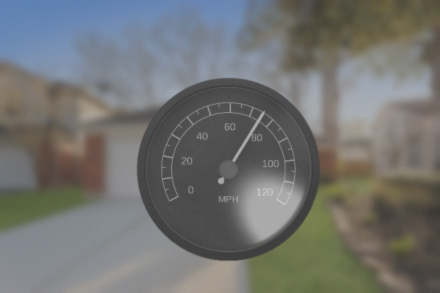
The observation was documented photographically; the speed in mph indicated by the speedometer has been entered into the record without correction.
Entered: 75 mph
